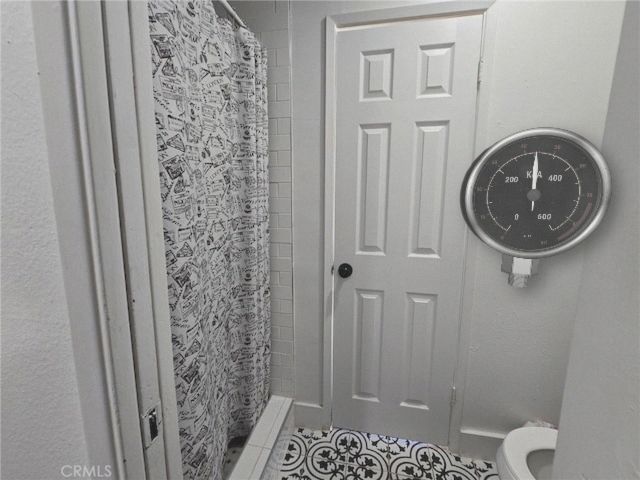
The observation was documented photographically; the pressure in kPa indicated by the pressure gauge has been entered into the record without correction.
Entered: 300 kPa
